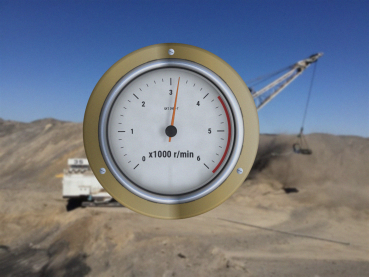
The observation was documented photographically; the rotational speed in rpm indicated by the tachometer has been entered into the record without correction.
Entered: 3200 rpm
